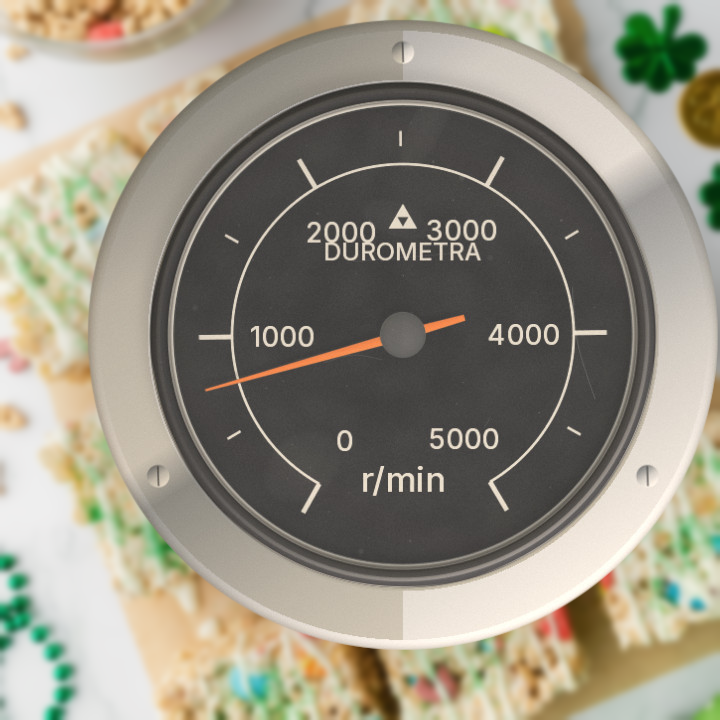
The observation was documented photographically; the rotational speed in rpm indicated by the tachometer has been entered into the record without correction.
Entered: 750 rpm
